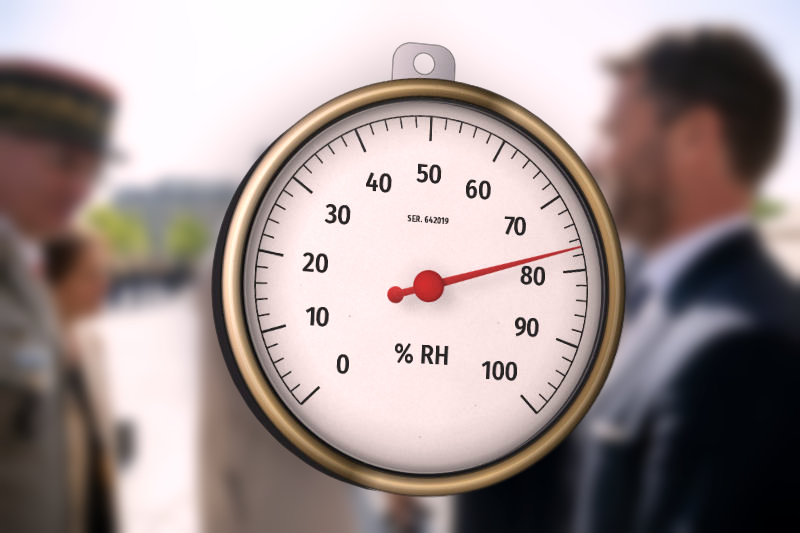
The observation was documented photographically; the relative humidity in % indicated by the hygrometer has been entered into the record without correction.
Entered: 77 %
